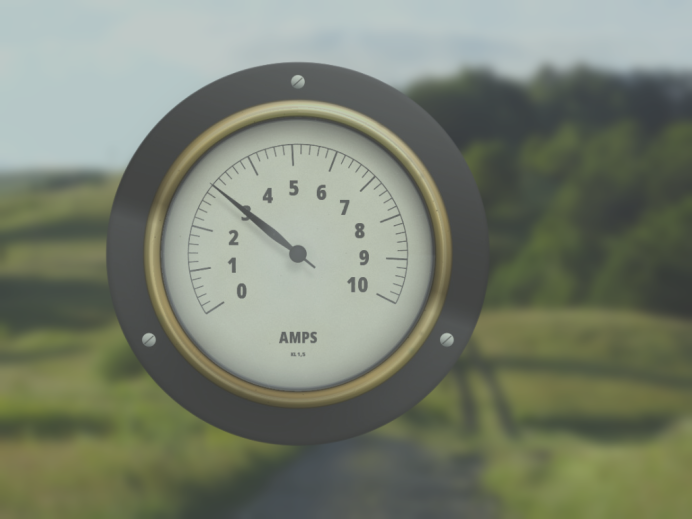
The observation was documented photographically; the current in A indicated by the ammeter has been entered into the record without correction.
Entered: 3 A
